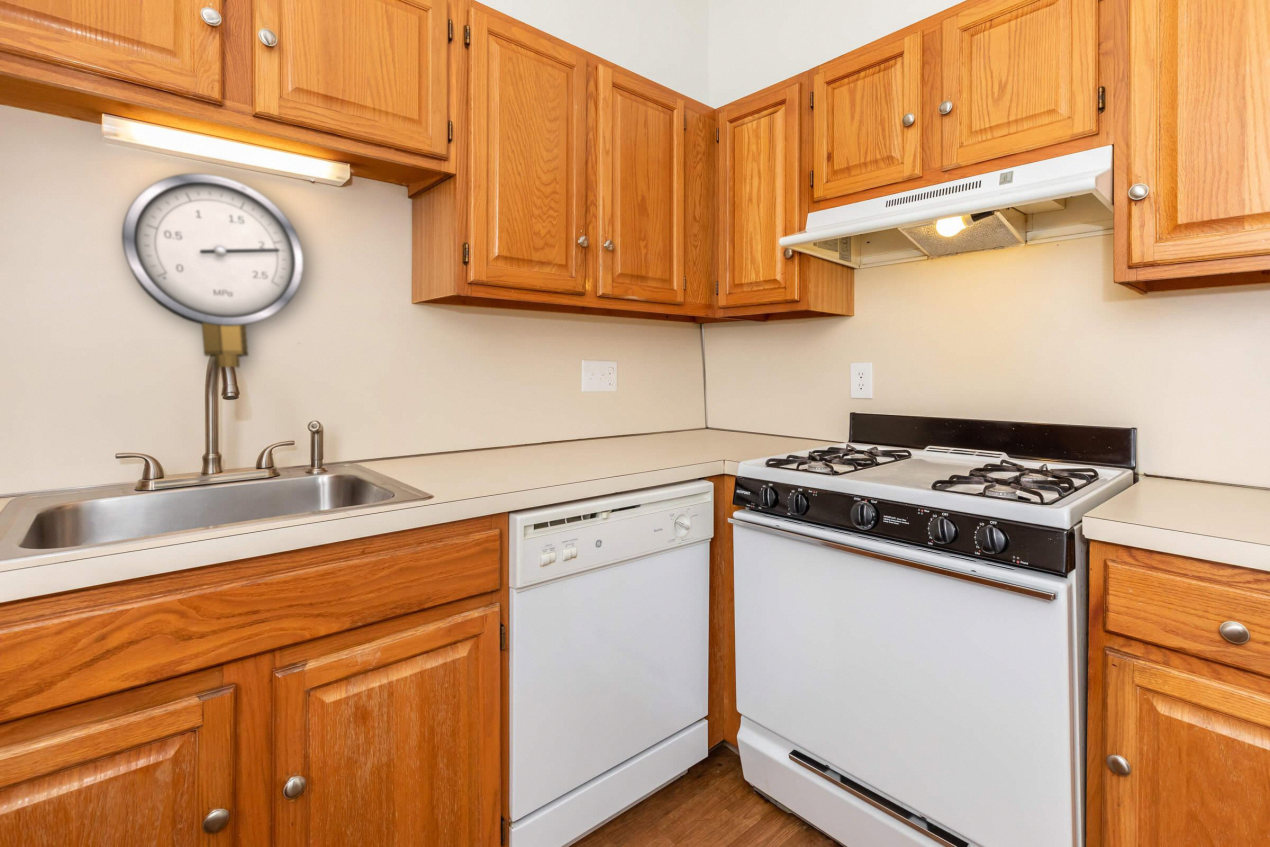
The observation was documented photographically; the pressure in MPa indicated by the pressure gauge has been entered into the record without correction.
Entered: 2.1 MPa
